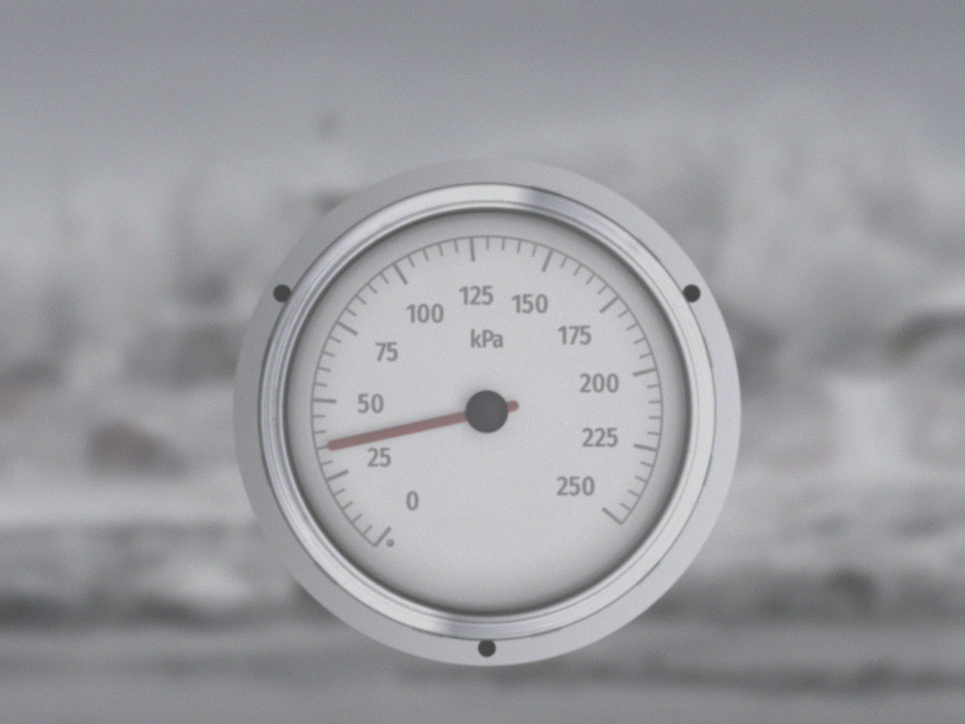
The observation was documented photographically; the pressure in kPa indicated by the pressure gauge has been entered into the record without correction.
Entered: 35 kPa
